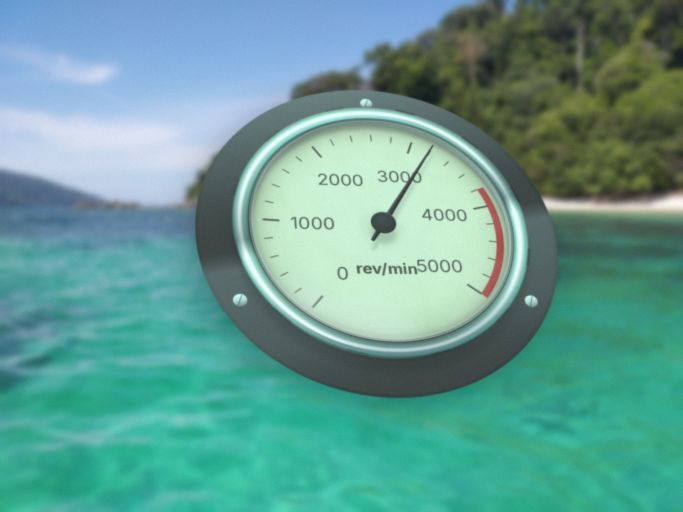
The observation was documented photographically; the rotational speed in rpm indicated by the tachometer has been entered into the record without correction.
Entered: 3200 rpm
